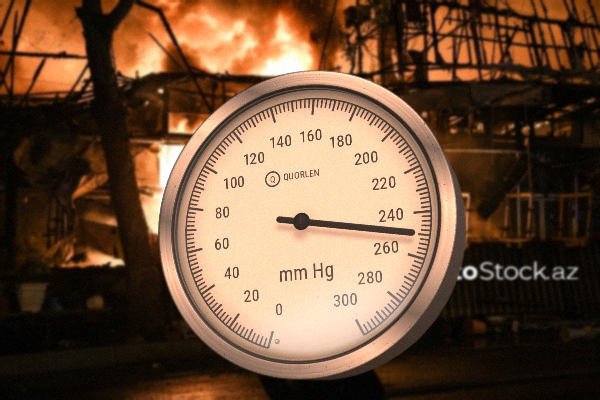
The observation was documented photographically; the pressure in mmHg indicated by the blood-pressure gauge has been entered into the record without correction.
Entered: 250 mmHg
